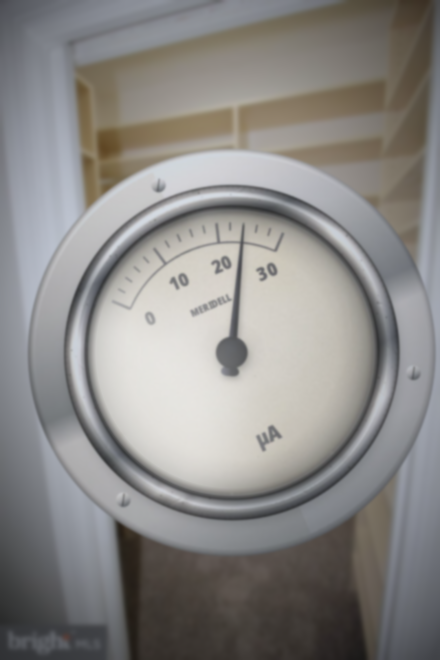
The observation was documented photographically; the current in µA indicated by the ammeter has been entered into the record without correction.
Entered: 24 µA
